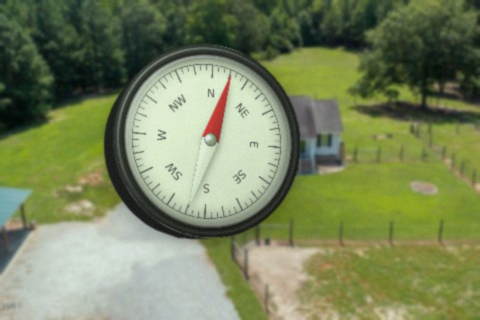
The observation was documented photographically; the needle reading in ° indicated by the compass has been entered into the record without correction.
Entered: 15 °
